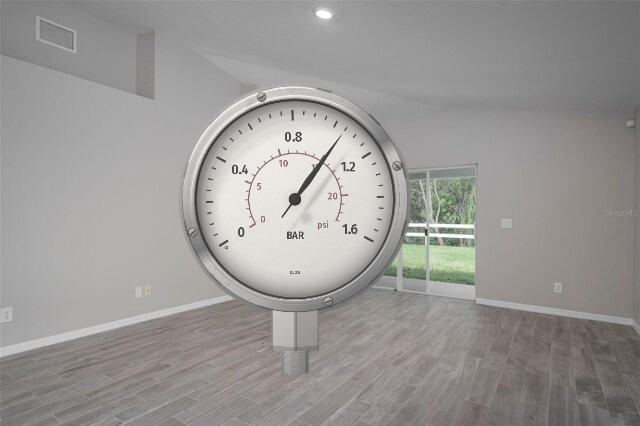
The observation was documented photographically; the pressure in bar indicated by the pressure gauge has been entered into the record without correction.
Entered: 1.05 bar
